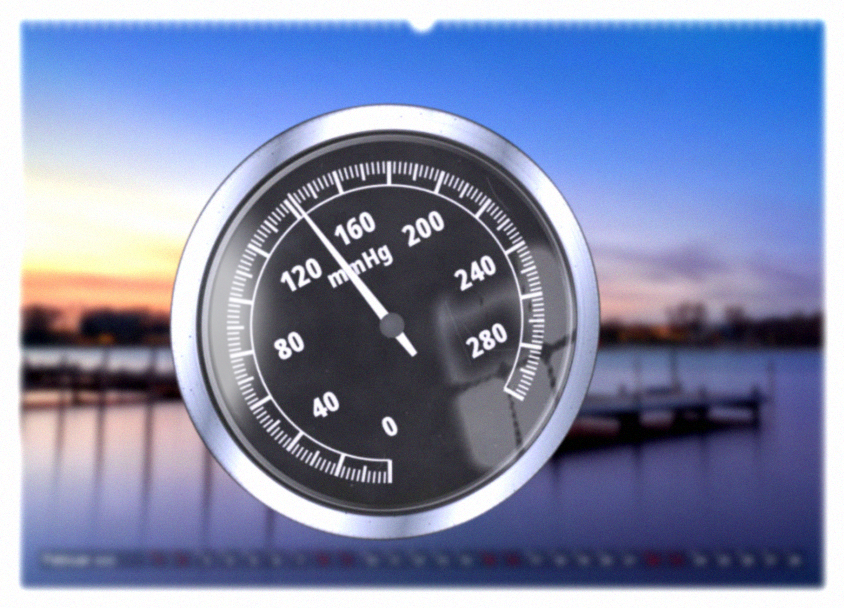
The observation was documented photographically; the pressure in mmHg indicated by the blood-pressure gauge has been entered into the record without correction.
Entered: 142 mmHg
